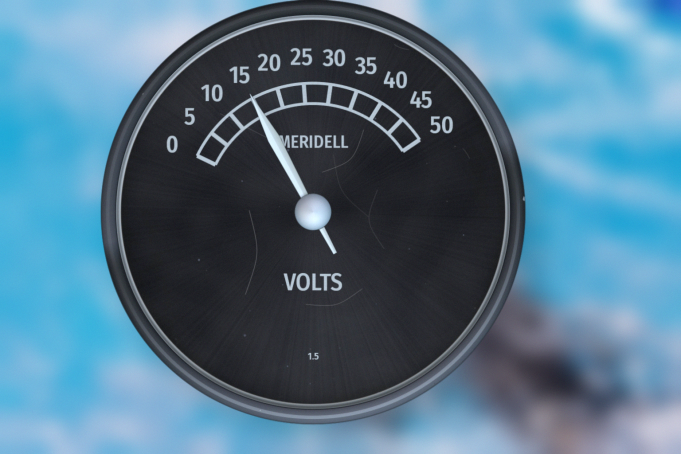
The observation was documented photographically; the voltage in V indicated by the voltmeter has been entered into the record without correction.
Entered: 15 V
